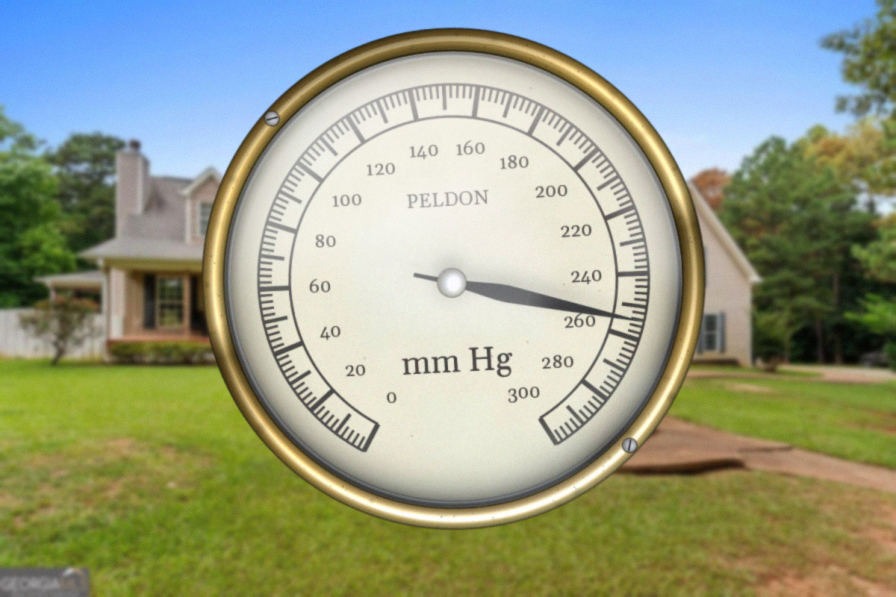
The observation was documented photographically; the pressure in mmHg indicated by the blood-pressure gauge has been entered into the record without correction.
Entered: 254 mmHg
